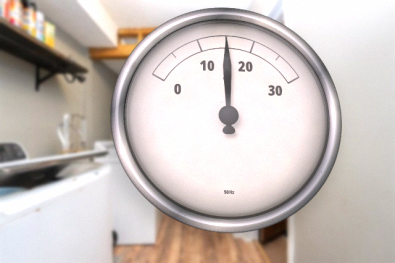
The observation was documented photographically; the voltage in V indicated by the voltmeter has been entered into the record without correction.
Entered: 15 V
